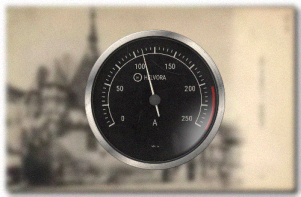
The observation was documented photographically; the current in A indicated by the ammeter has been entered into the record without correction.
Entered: 110 A
